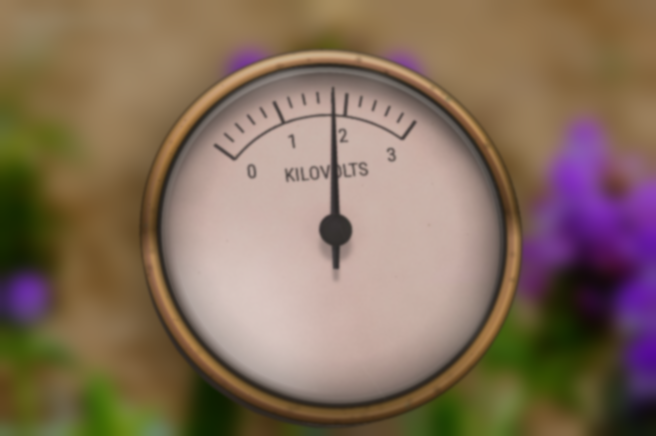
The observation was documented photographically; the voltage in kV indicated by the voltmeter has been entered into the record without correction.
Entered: 1.8 kV
